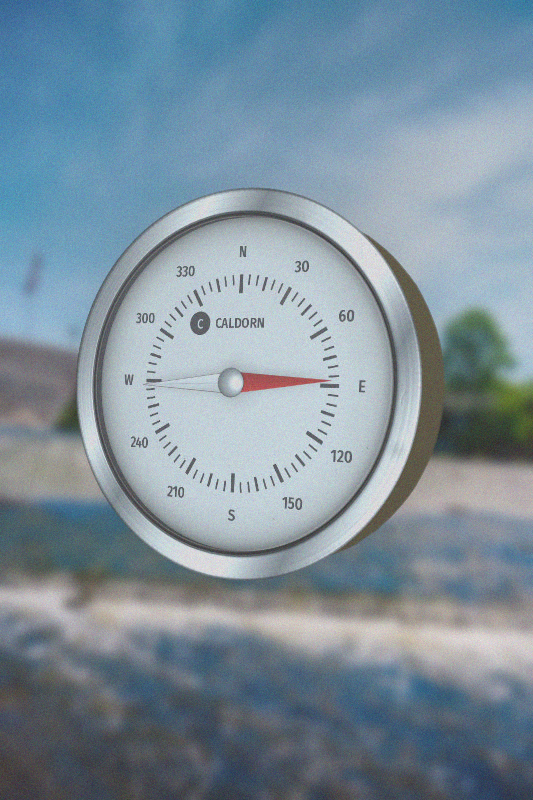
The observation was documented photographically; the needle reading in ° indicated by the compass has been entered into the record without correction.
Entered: 87.5 °
